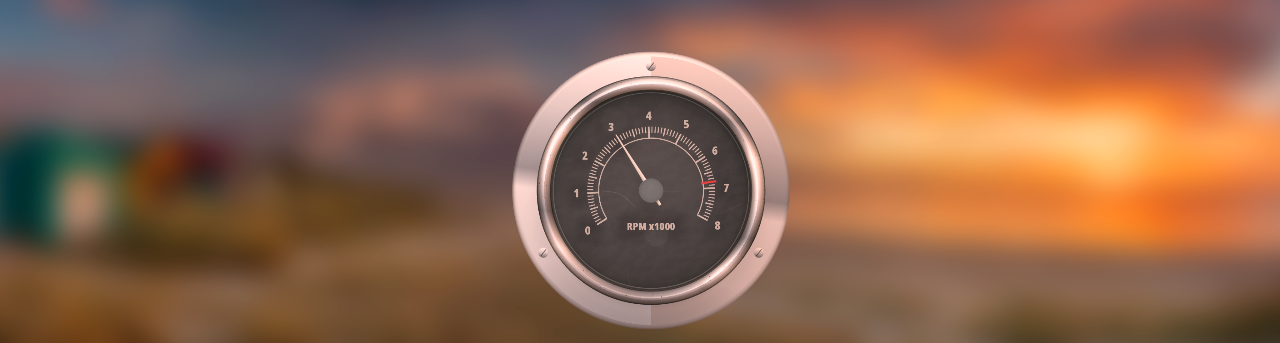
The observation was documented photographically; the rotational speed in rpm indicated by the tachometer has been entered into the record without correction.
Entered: 3000 rpm
